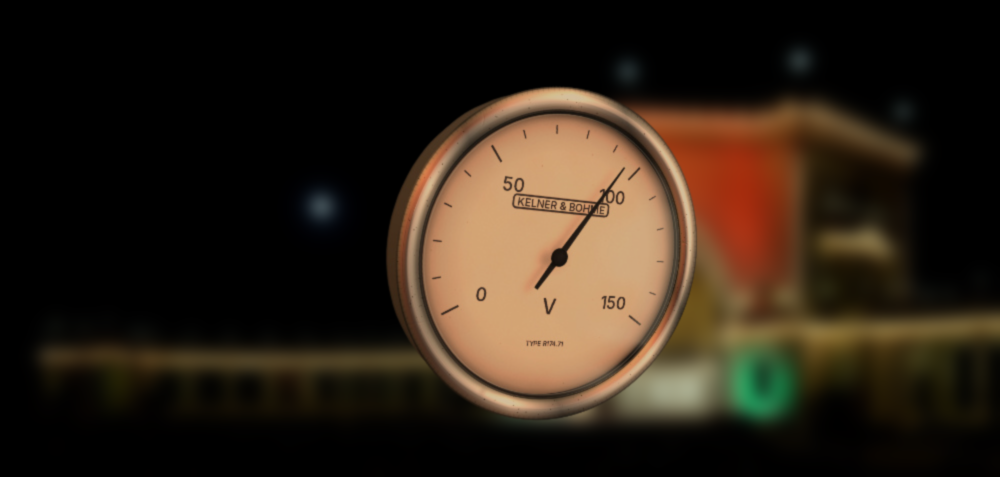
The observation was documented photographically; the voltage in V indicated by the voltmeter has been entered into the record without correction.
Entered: 95 V
